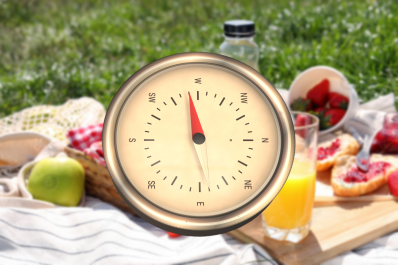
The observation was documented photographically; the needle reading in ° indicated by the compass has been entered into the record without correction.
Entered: 260 °
